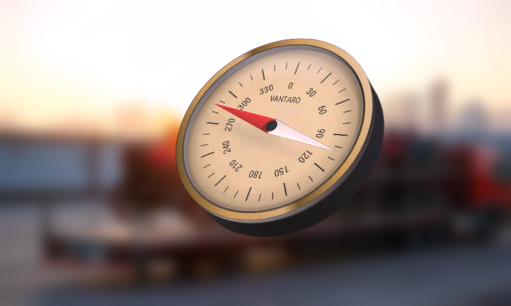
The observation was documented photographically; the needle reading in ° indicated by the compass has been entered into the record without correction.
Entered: 285 °
